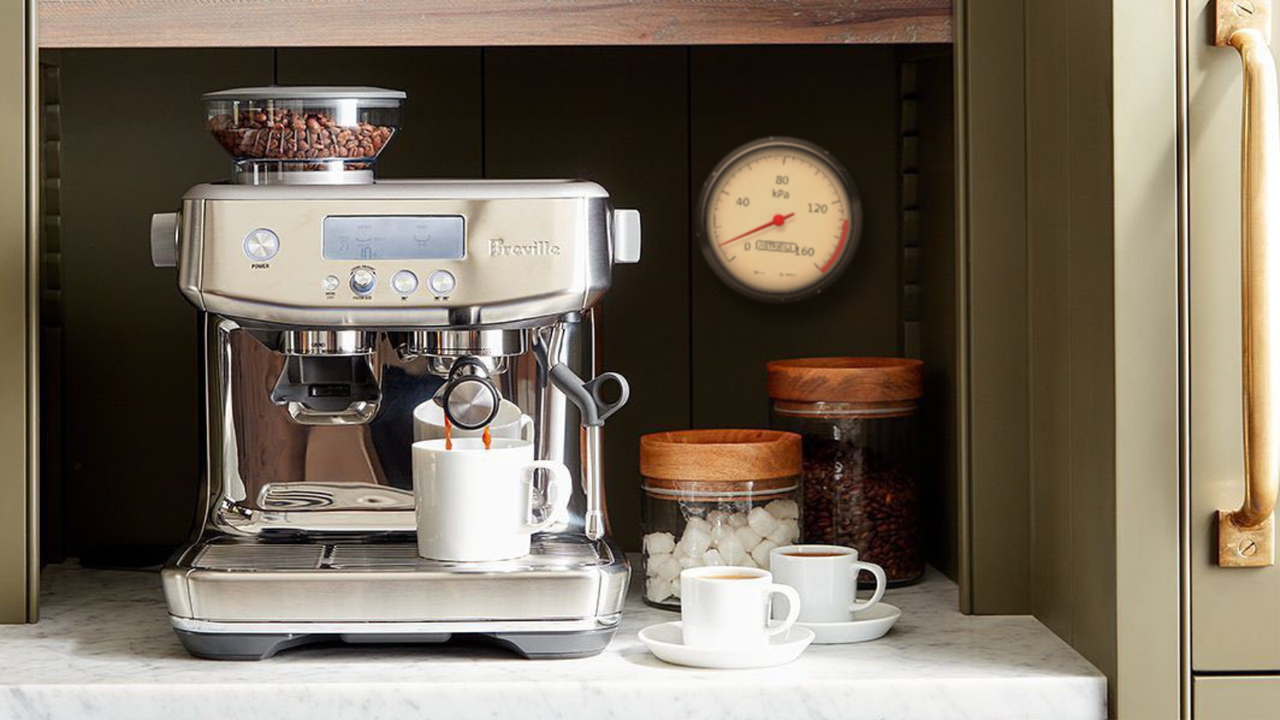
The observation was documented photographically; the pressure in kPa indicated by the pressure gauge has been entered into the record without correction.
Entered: 10 kPa
